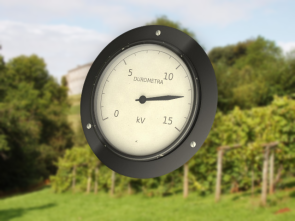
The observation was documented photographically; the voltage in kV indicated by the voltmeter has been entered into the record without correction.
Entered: 12.5 kV
